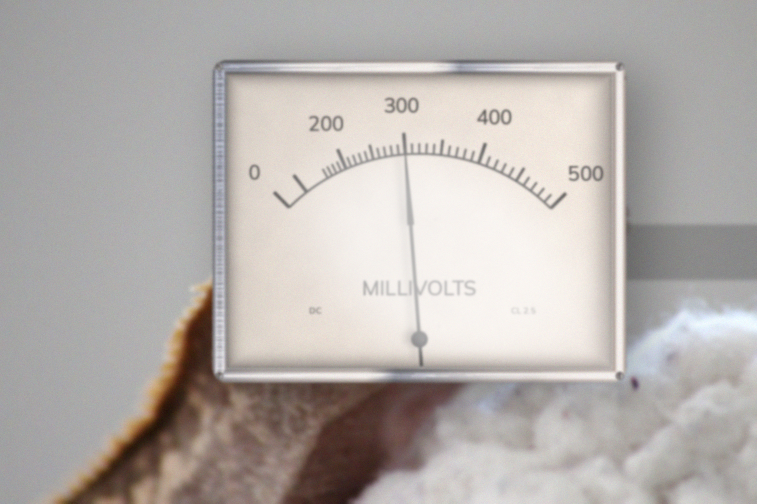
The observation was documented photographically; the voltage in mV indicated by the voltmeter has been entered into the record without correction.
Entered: 300 mV
